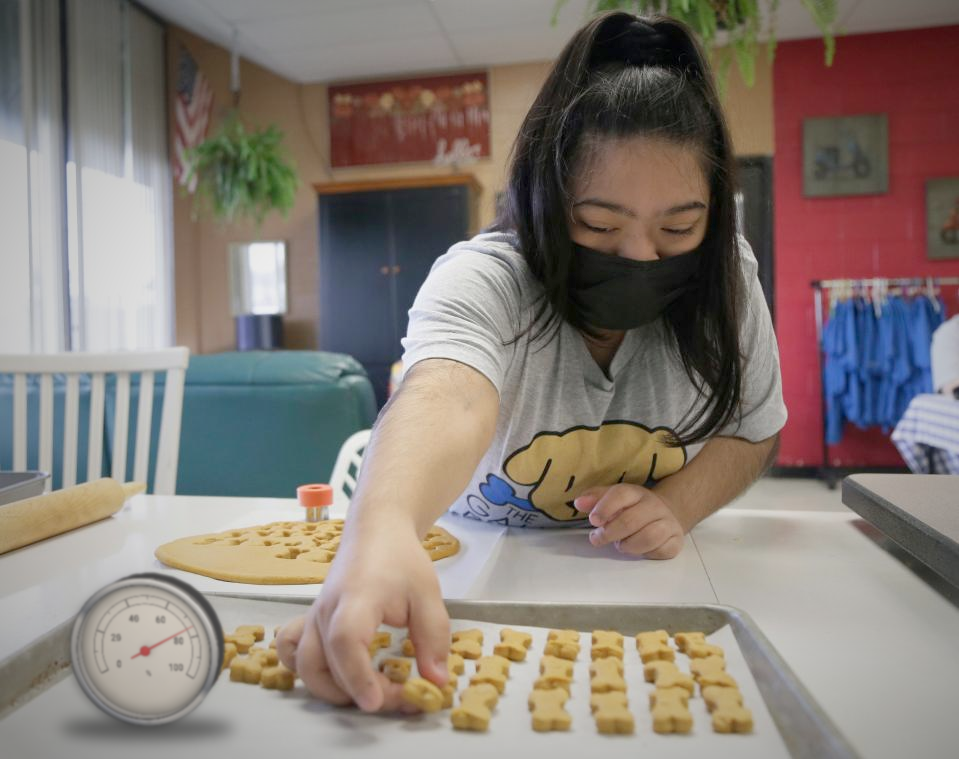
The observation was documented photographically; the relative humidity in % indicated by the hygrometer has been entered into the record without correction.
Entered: 75 %
